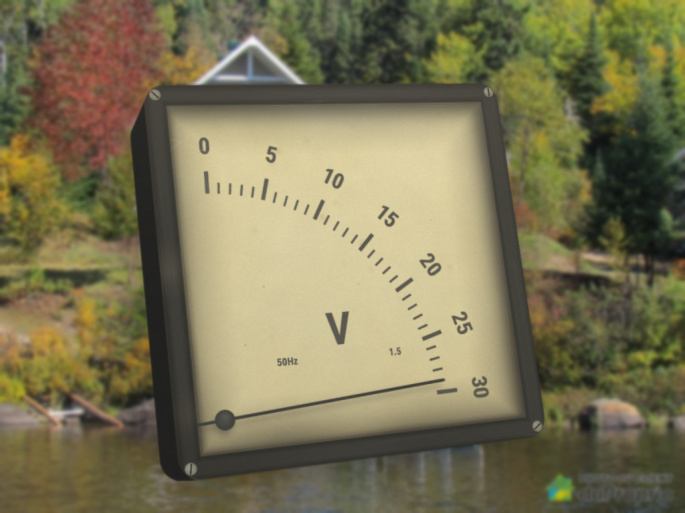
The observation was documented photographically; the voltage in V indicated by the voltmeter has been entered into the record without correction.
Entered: 29 V
